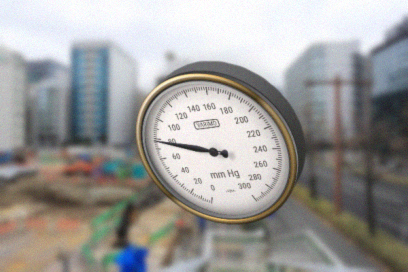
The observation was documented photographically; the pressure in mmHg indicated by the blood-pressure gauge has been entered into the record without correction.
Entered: 80 mmHg
